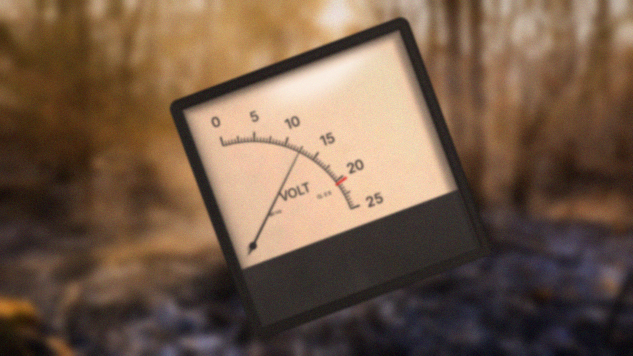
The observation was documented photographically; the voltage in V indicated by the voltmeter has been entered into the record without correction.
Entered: 12.5 V
